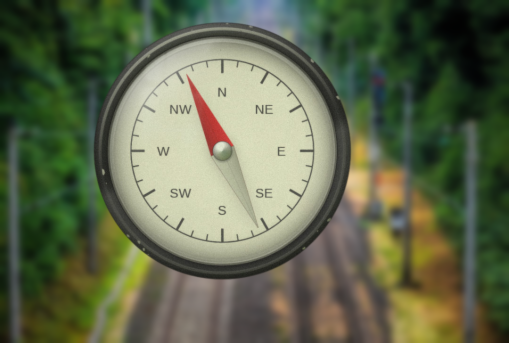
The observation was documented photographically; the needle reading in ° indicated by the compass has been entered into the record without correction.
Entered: 335 °
